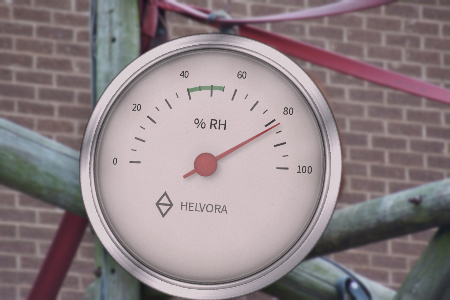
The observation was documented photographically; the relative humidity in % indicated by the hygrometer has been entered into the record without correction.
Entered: 82.5 %
